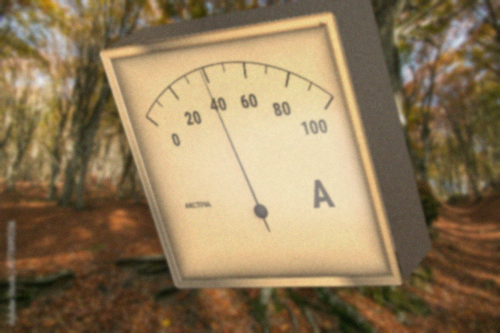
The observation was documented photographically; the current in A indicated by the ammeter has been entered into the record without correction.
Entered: 40 A
